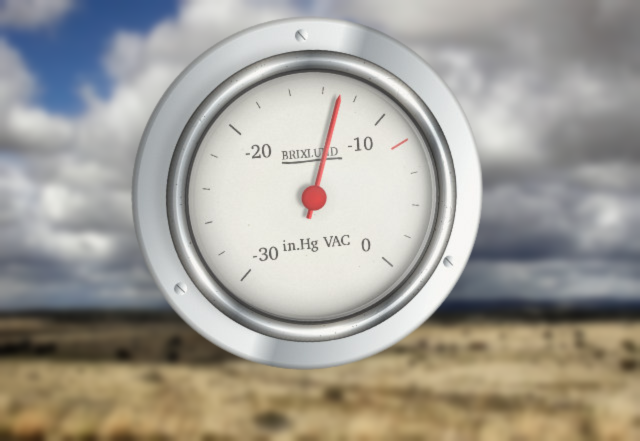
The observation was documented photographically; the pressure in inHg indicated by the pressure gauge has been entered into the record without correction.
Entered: -13 inHg
